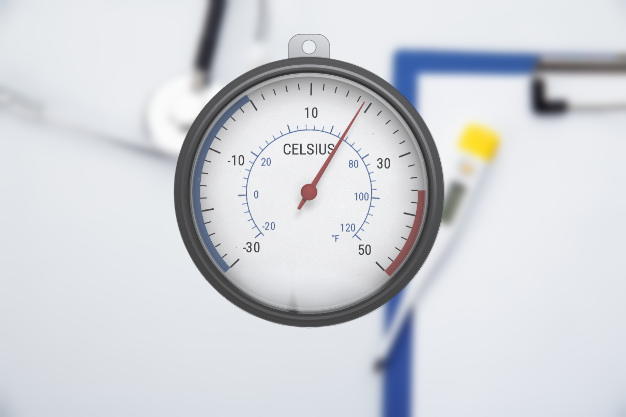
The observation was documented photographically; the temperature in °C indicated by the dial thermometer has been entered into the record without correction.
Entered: 19 °C
